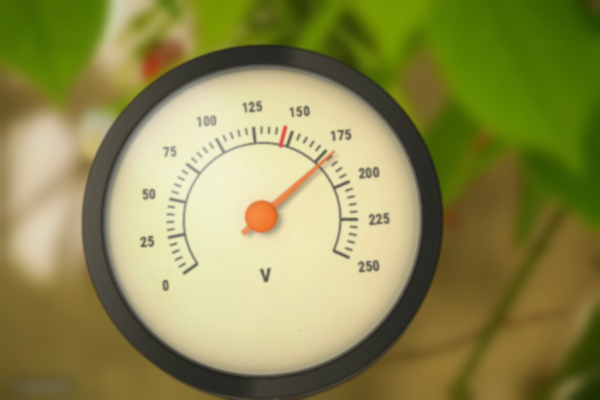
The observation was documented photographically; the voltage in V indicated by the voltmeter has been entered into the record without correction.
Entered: 180 V
